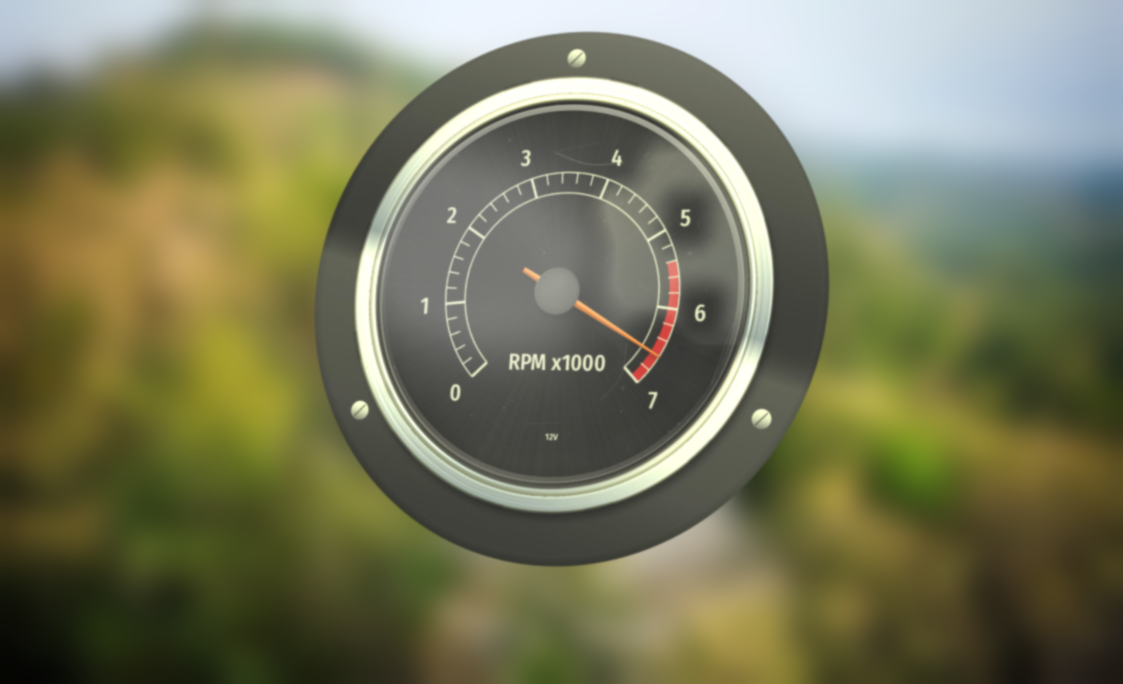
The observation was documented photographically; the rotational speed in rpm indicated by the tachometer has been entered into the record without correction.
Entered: 6600 rpm
